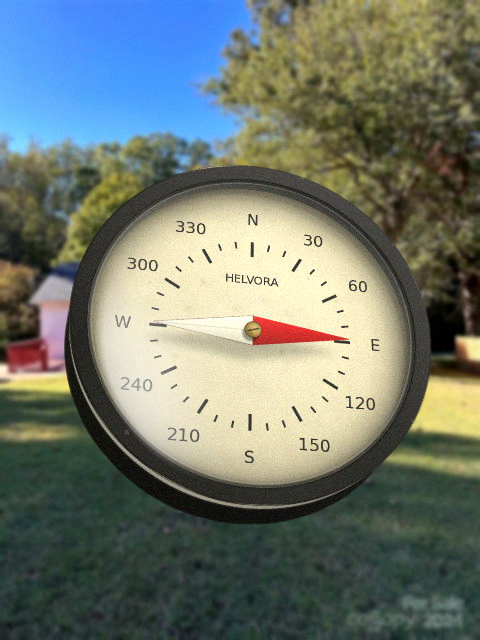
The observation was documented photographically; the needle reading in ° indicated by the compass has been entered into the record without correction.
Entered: 90 °
